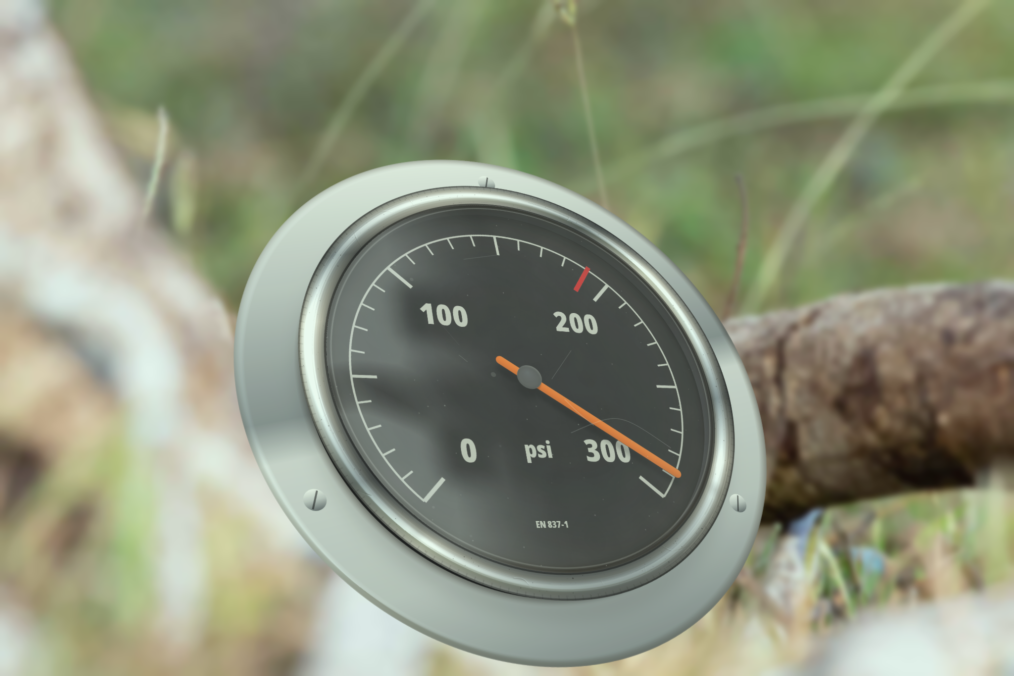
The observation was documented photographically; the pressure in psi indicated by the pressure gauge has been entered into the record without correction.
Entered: 290 psi
